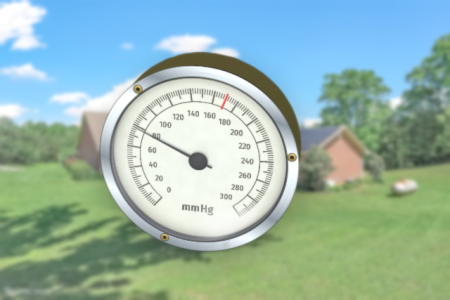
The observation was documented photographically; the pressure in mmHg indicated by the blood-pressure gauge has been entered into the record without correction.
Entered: 80 mmHg
